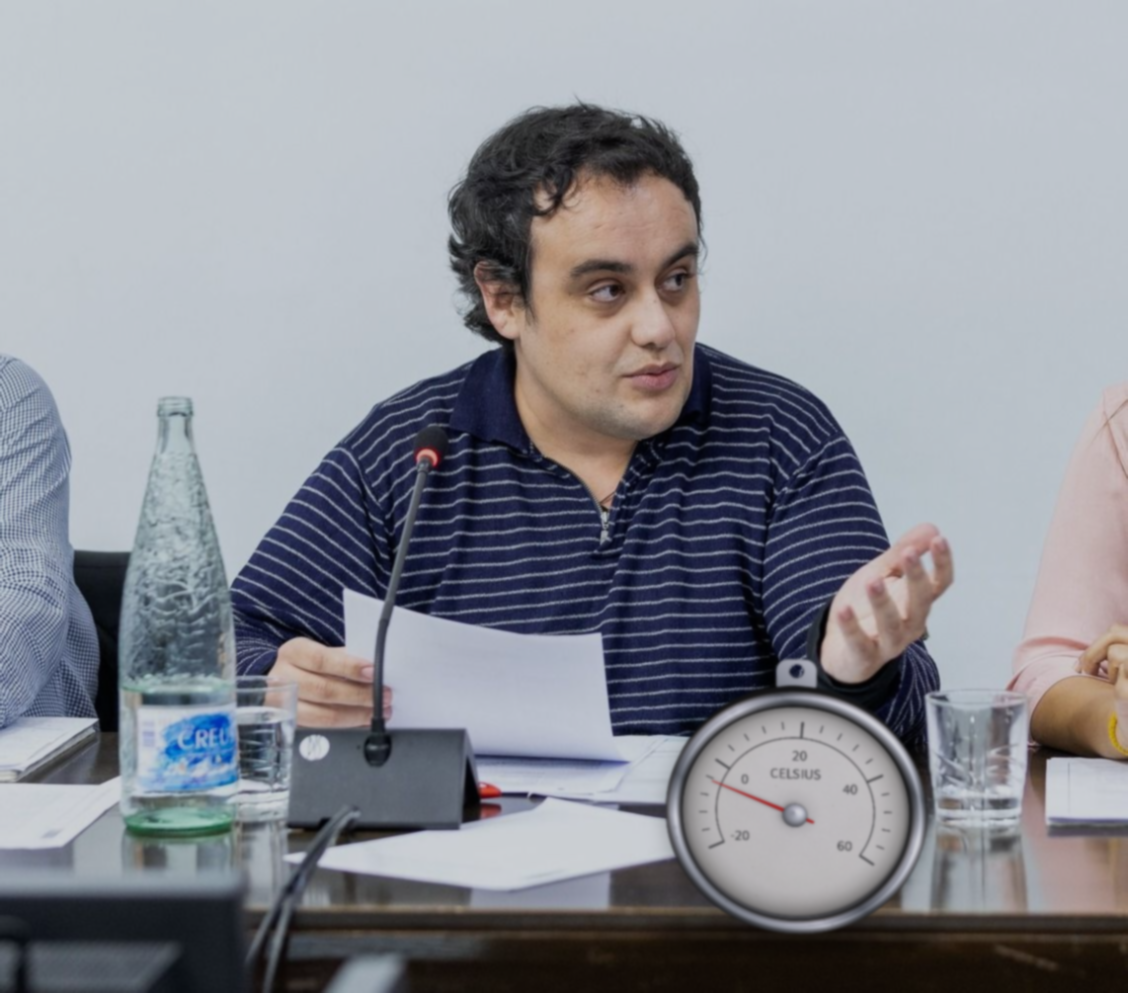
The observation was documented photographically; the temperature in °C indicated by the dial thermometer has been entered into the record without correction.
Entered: -4 °C
